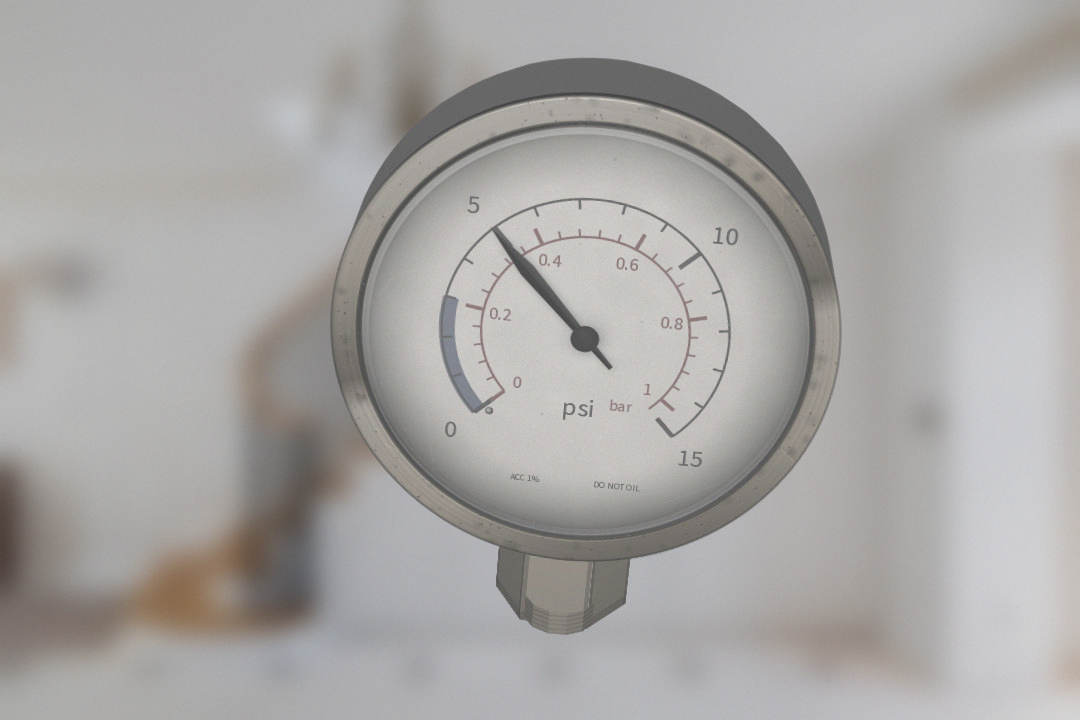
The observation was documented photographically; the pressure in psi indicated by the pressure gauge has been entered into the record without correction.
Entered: 5 psi
